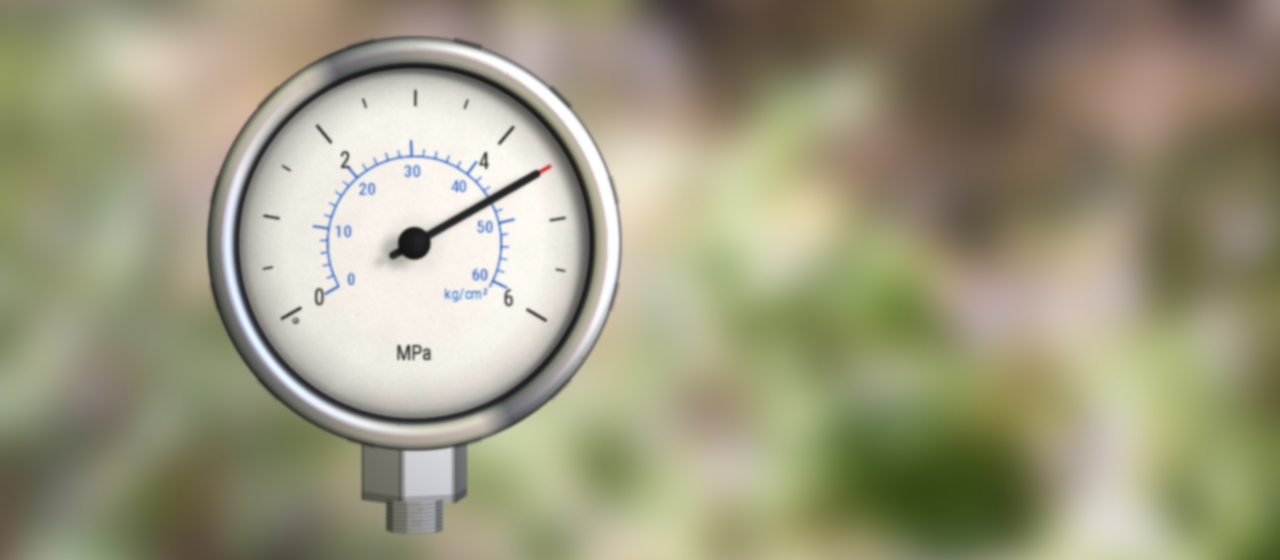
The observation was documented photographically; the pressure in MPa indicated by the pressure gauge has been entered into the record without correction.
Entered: 4.5 MPa
